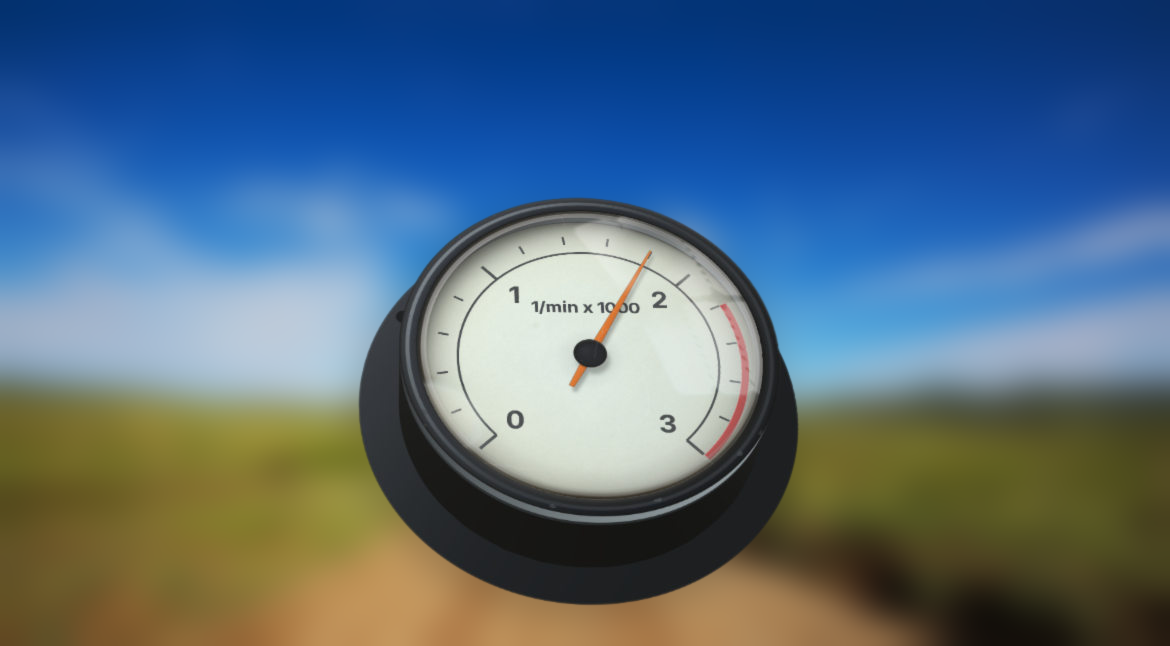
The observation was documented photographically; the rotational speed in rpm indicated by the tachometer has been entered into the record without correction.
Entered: 1800 rpm
